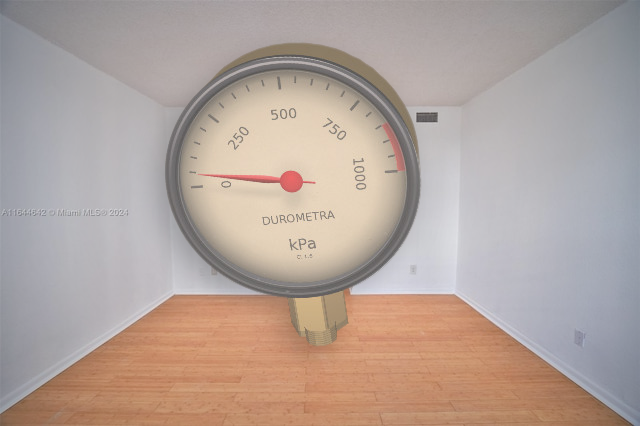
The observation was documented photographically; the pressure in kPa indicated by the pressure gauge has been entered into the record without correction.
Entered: 50 kPa
